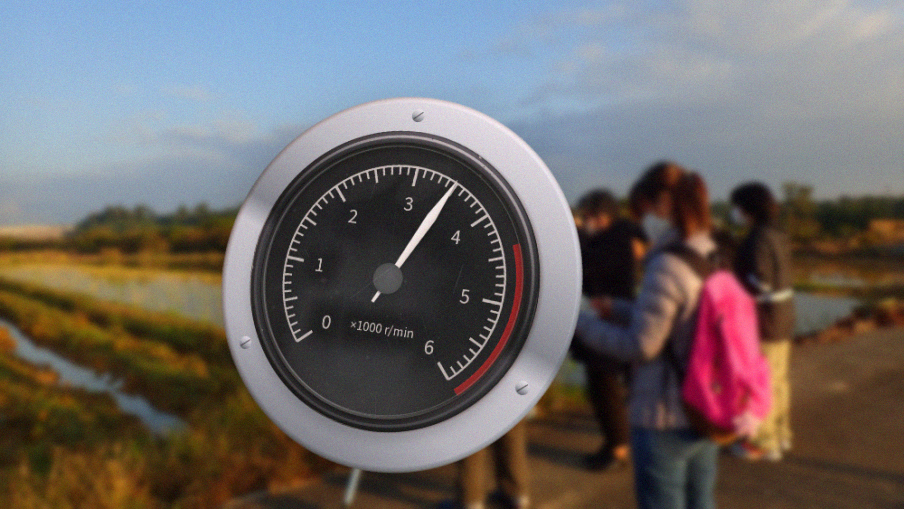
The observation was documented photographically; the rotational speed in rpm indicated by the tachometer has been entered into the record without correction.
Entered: 3500 rpm
